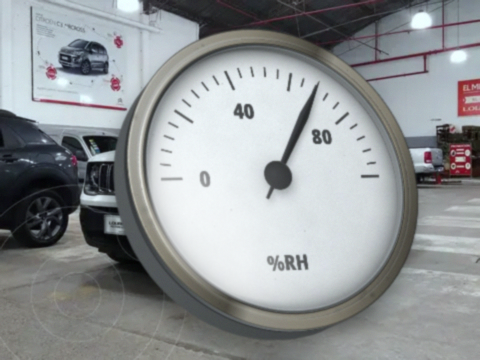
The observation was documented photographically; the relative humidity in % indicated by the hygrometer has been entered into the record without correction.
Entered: 68 %
